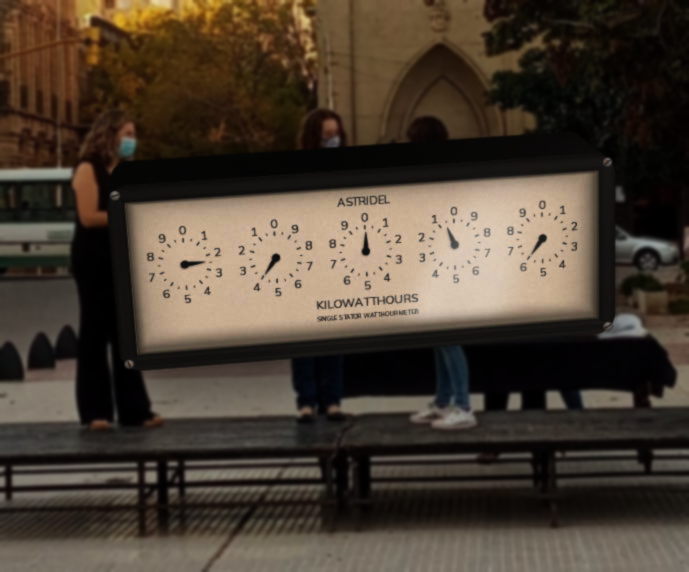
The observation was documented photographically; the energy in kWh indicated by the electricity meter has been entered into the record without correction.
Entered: 24006 kWh
